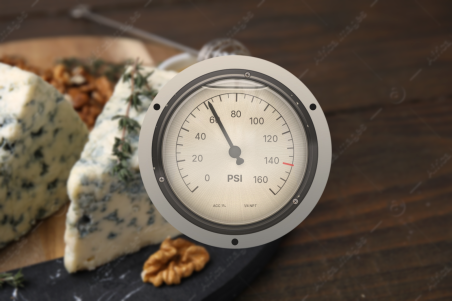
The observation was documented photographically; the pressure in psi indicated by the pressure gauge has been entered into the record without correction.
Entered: 62.5 psi
